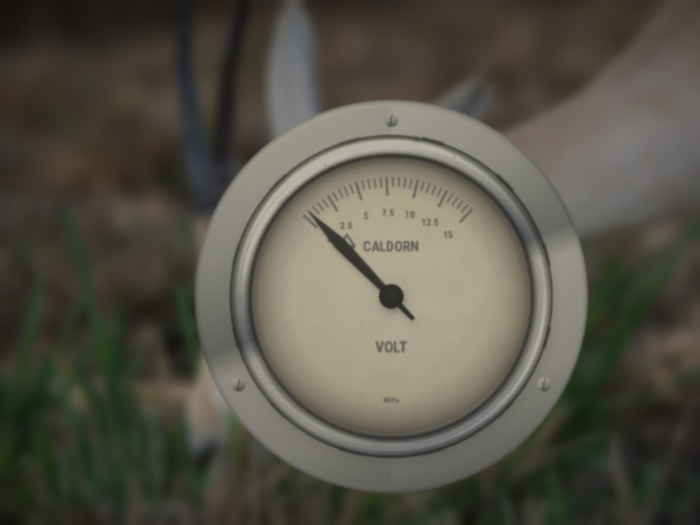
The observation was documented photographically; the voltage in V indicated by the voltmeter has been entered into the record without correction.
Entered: 0.5 V
